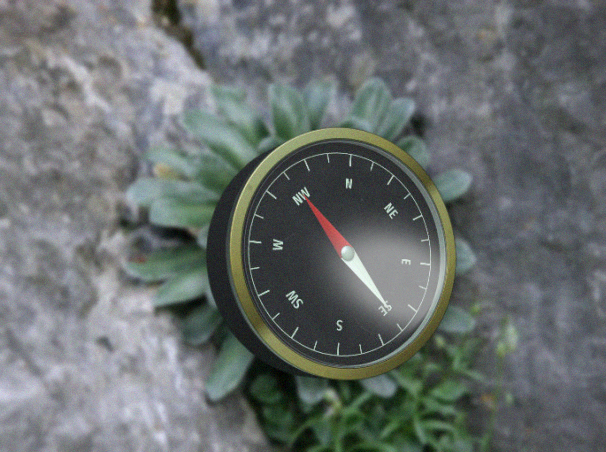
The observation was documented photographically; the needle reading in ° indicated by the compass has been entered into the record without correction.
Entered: 315 °
